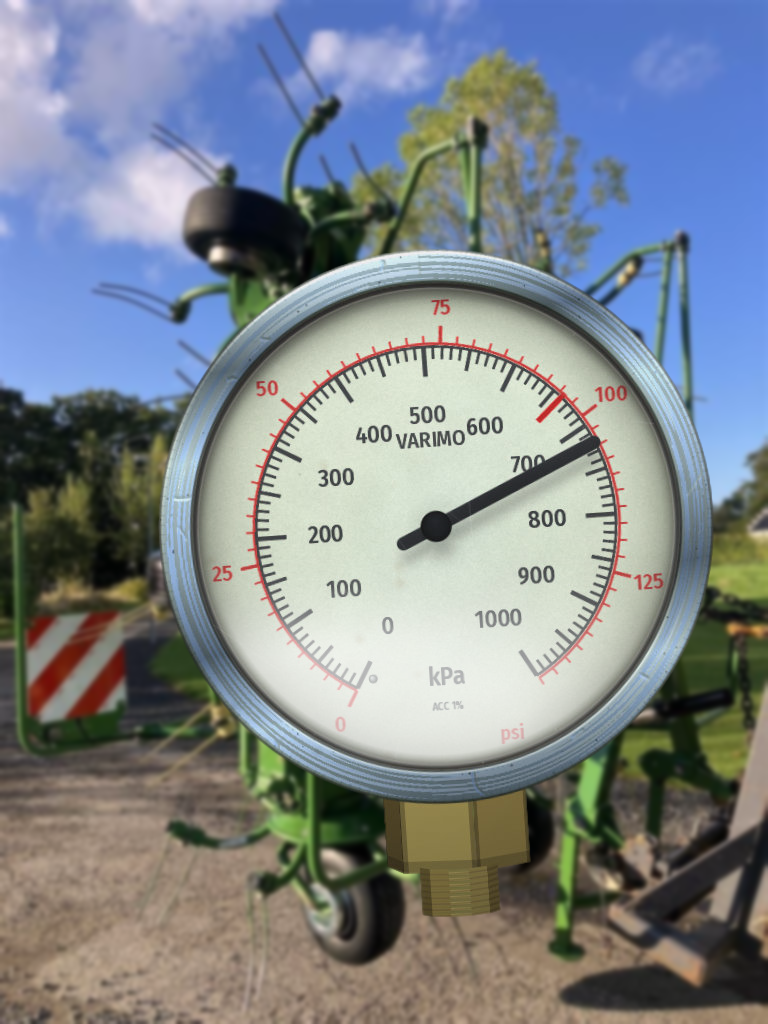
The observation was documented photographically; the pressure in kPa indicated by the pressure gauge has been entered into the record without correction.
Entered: 720 kPa
